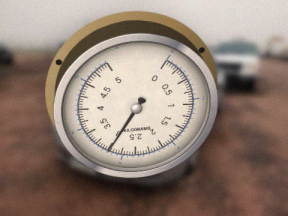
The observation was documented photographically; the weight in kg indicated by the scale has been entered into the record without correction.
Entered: 3 kg
